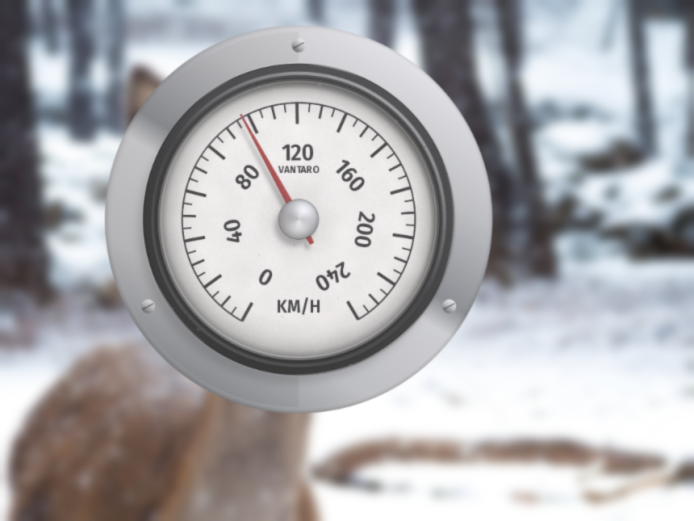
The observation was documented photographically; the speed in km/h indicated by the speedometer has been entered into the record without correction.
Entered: 97.5 km/h
